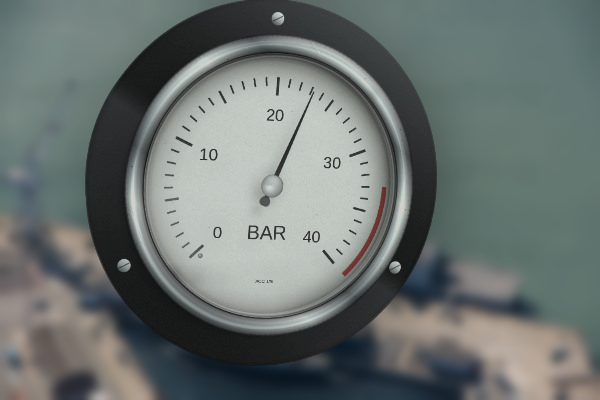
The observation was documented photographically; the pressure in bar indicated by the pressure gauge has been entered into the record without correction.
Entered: 23 bar
